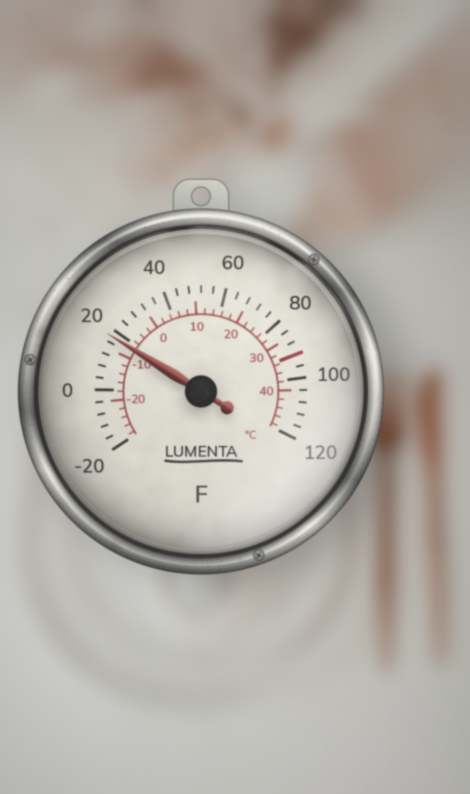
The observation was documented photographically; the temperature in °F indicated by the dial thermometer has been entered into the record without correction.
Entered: 18 °F
